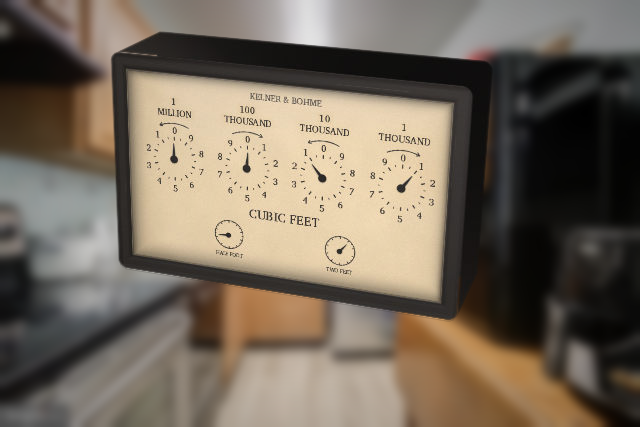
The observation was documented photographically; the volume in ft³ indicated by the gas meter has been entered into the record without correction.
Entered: 1100 ft³
